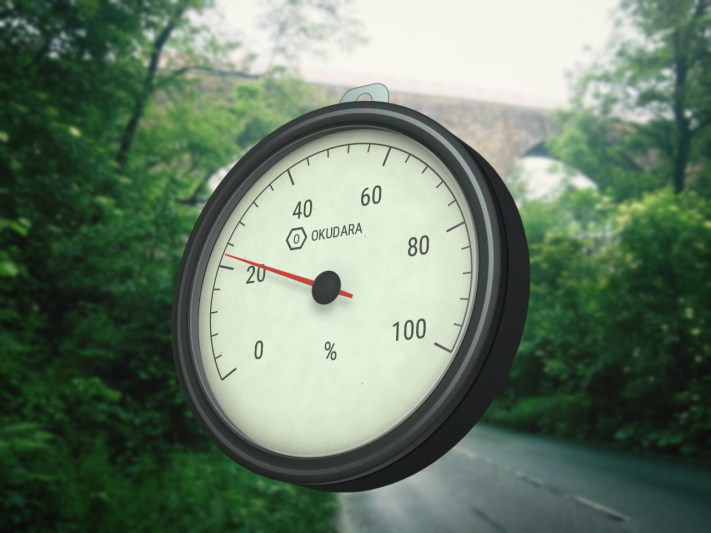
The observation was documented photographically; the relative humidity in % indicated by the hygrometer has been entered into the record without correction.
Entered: 22 %
